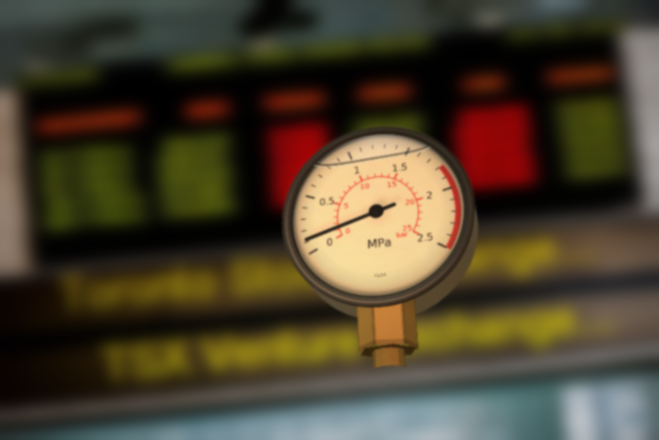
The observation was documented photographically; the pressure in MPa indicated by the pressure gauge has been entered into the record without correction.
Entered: 0.1 MPa
